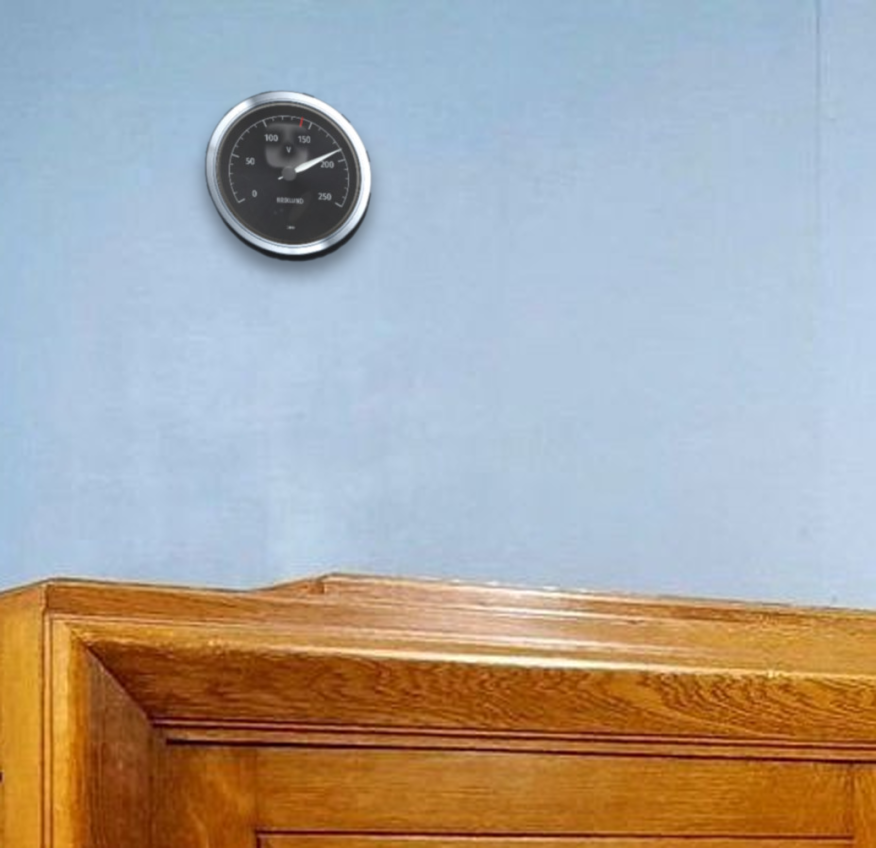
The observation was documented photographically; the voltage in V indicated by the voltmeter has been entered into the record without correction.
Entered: 190 V
